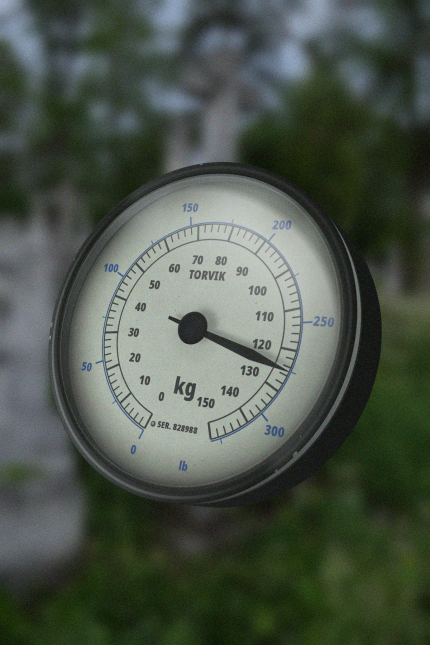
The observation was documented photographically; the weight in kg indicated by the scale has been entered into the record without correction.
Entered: 125 kg
